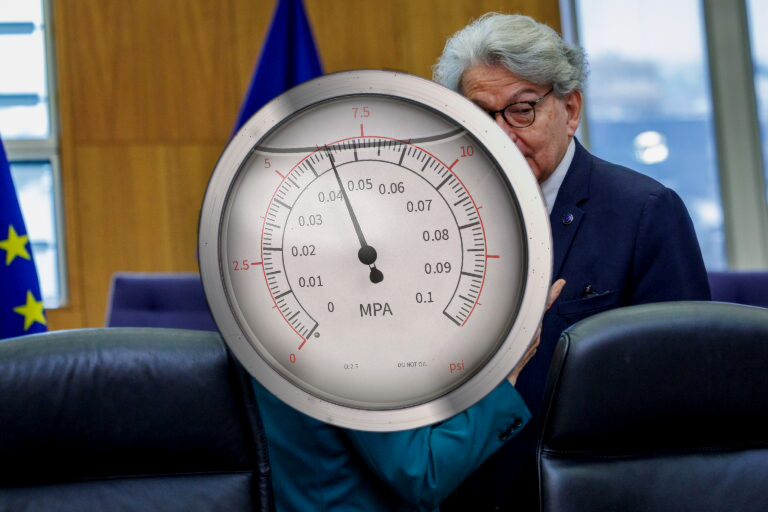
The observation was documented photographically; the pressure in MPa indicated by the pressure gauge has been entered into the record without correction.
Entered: 0.045 MPa
